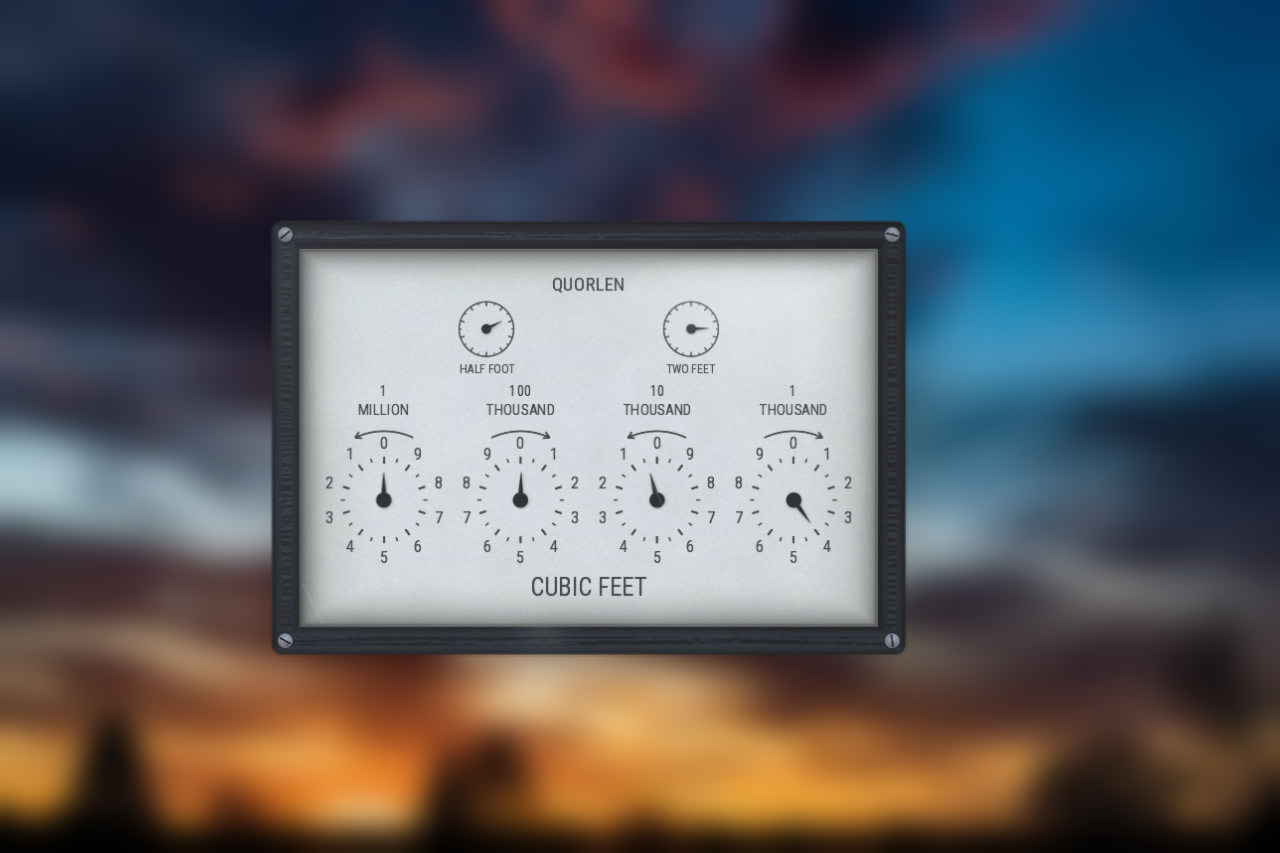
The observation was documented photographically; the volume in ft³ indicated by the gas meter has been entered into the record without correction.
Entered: 400 ft³
